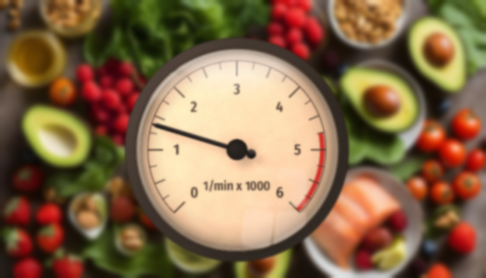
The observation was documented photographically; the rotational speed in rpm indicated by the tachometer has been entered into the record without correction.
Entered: 1375 rpm
